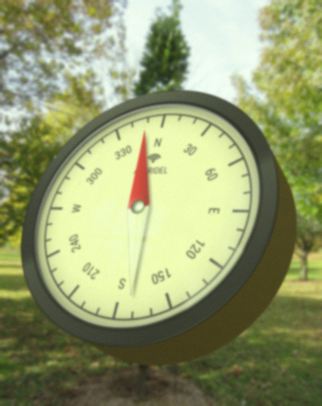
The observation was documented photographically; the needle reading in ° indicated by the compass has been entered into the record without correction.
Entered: 350 °
